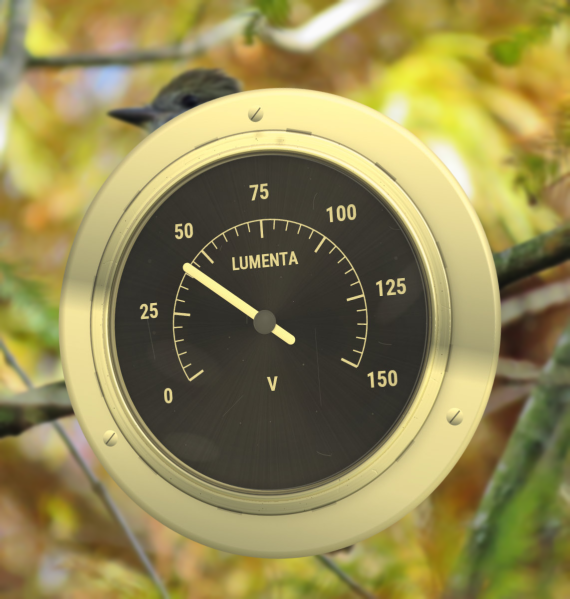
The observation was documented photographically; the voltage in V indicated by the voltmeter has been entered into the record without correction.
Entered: 42.5 V
